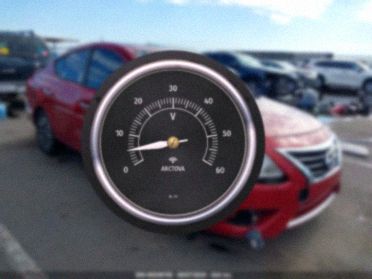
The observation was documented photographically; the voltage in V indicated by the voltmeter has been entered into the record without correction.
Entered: 5 V
